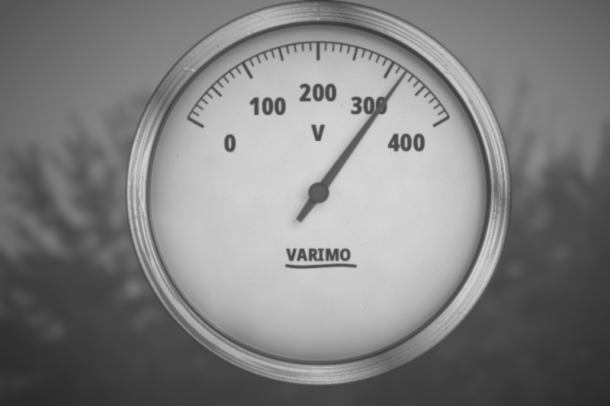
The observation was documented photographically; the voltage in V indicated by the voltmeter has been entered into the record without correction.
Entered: 320 V
